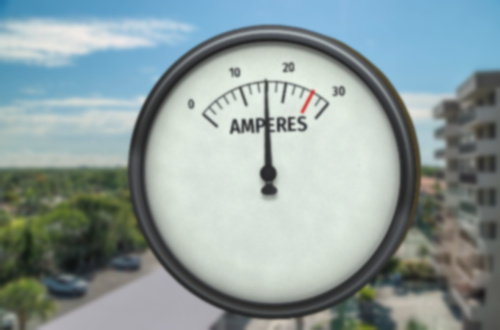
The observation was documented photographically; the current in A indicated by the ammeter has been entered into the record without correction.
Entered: 16 A
